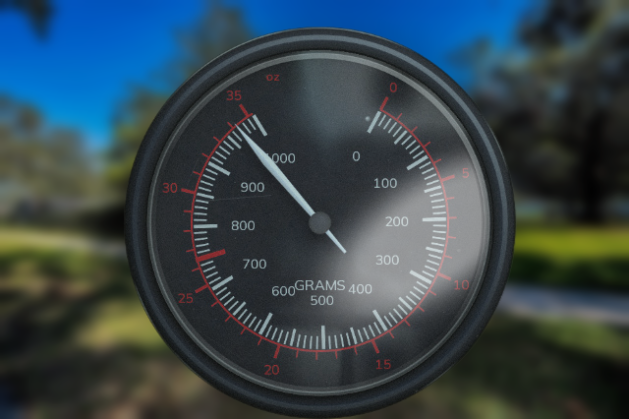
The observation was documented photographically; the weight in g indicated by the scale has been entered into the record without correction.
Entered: 970 g
